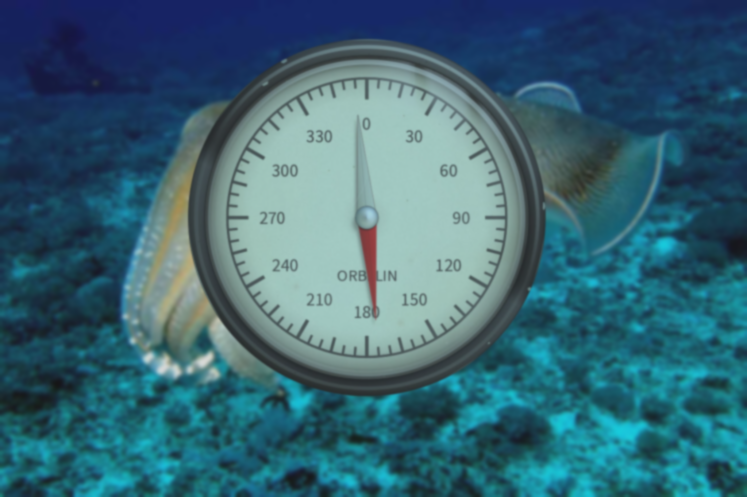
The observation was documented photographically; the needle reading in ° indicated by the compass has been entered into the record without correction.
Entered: 175 °
